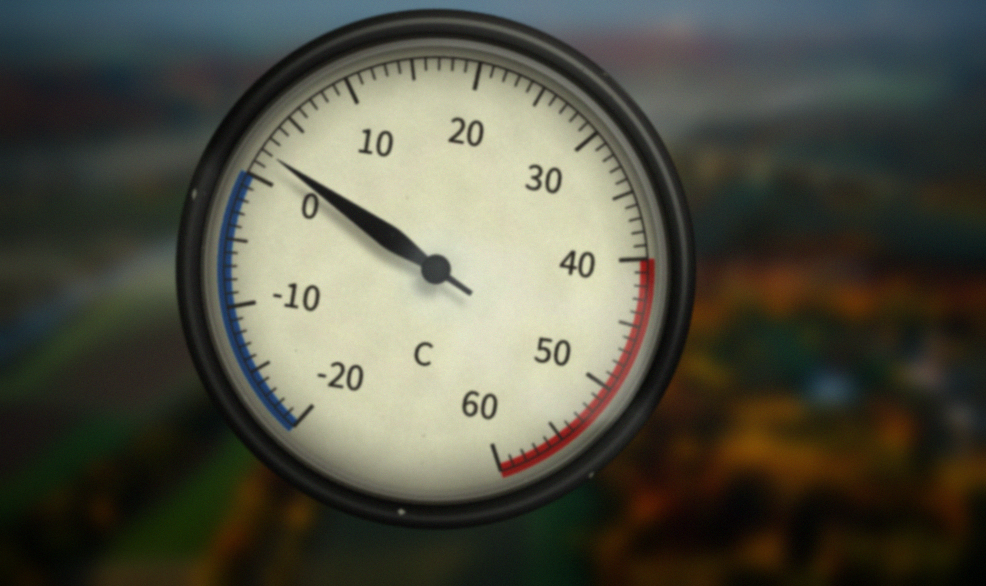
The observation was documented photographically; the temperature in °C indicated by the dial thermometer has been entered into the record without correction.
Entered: 2 °C
